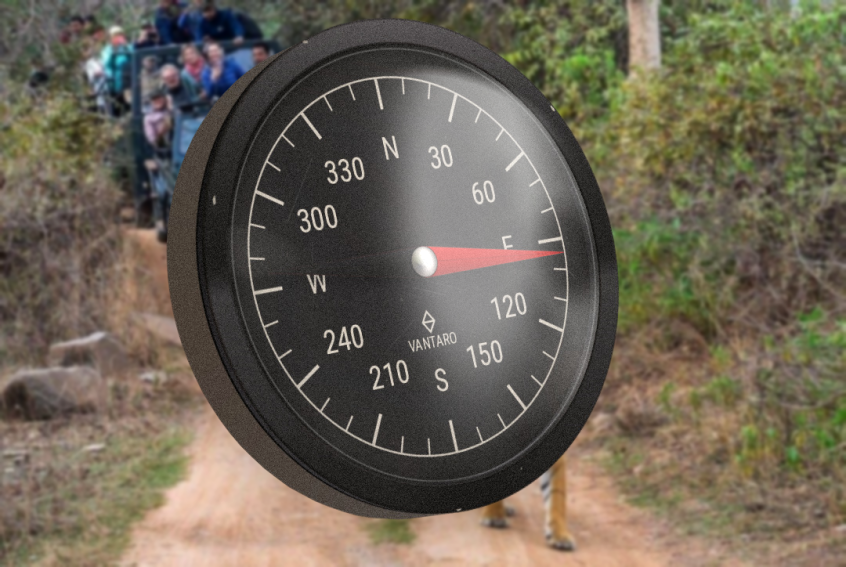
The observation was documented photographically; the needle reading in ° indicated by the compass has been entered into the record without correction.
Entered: 95 °
